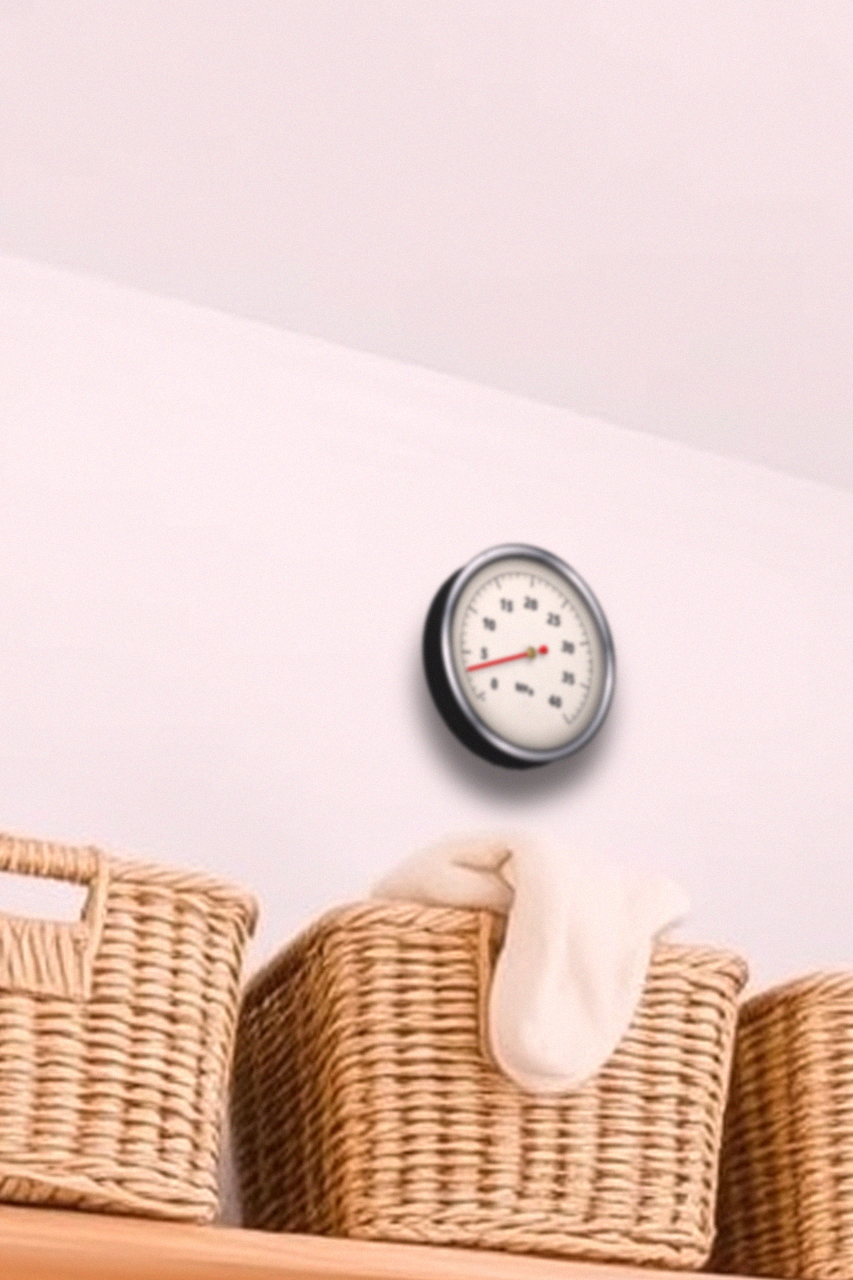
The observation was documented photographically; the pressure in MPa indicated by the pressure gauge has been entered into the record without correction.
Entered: 3 MPa
